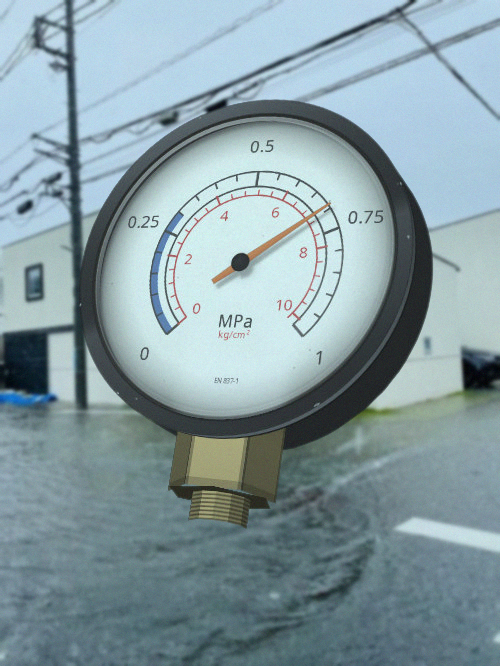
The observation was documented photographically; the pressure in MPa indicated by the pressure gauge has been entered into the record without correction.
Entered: 0.7 MPa
